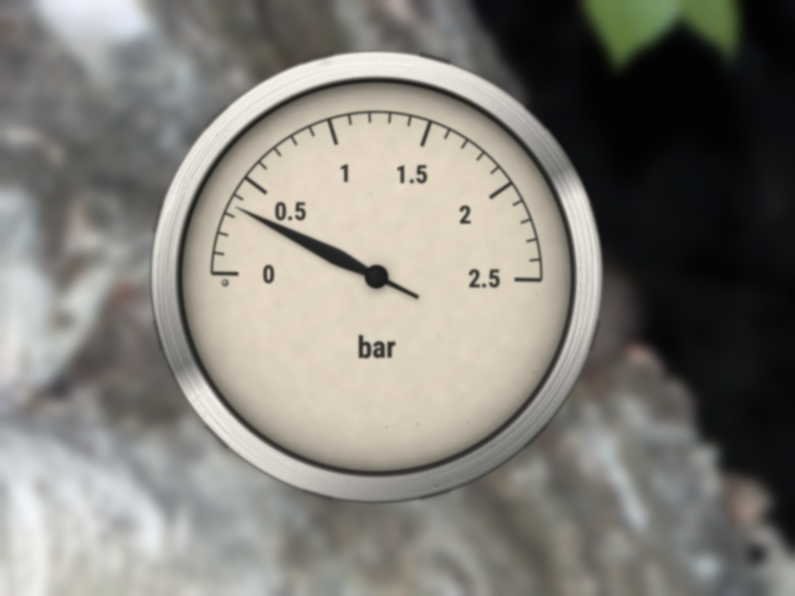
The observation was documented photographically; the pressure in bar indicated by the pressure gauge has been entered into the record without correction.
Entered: 0.35 bar
